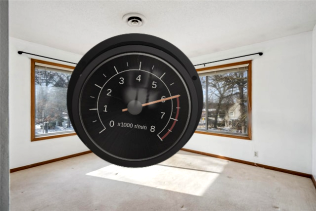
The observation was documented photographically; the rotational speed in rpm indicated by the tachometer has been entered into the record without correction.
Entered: 6000 rpm
